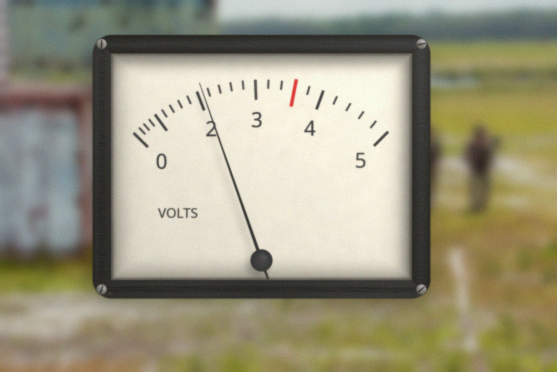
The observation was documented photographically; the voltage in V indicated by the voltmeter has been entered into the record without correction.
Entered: 2.1 V
